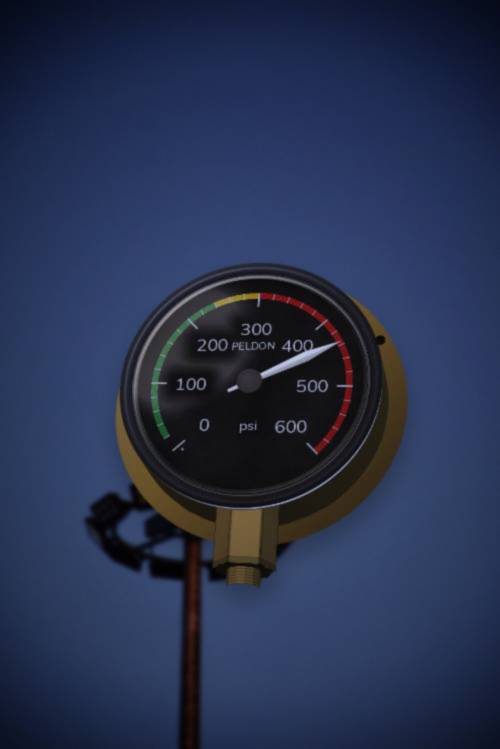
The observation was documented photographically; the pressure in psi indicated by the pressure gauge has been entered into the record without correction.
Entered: 440 psi
